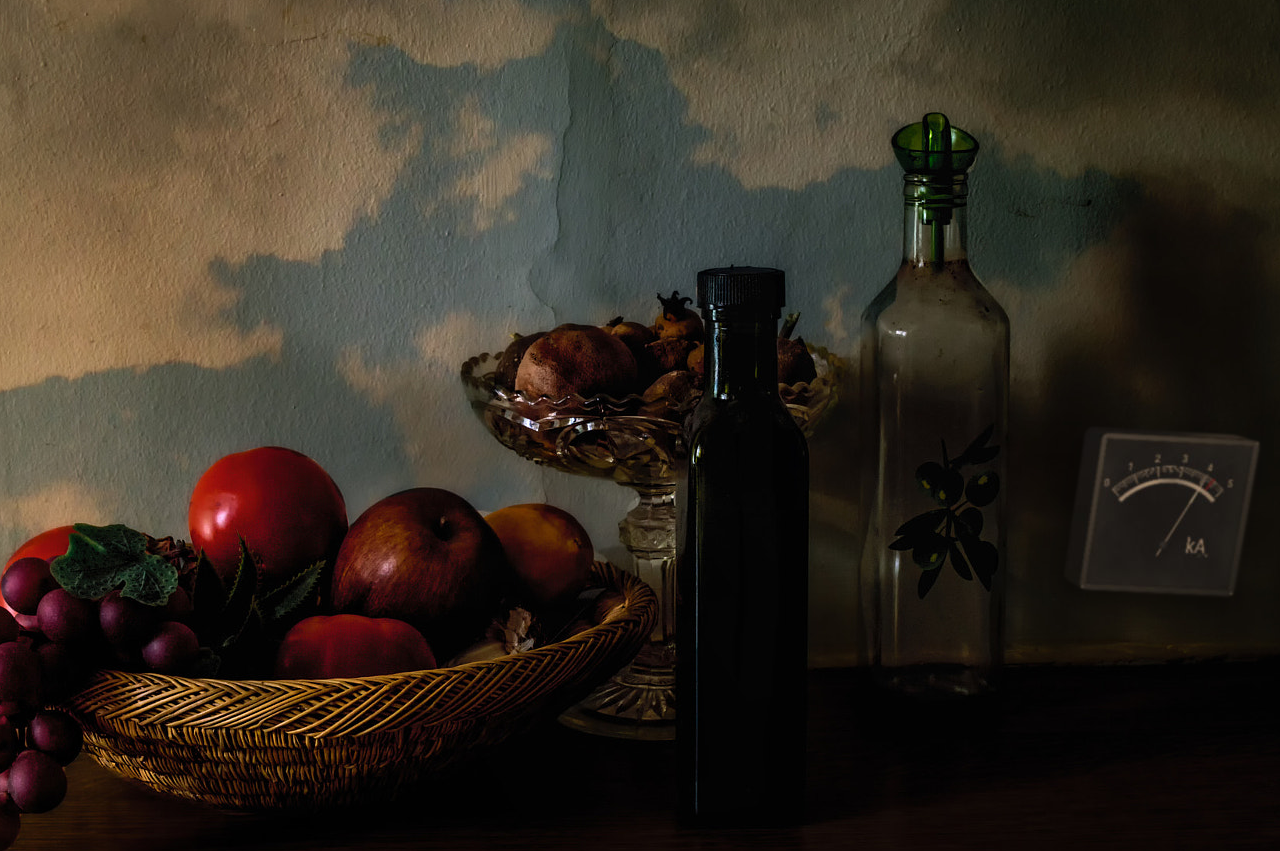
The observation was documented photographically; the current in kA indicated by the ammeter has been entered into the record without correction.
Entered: 4 kA
